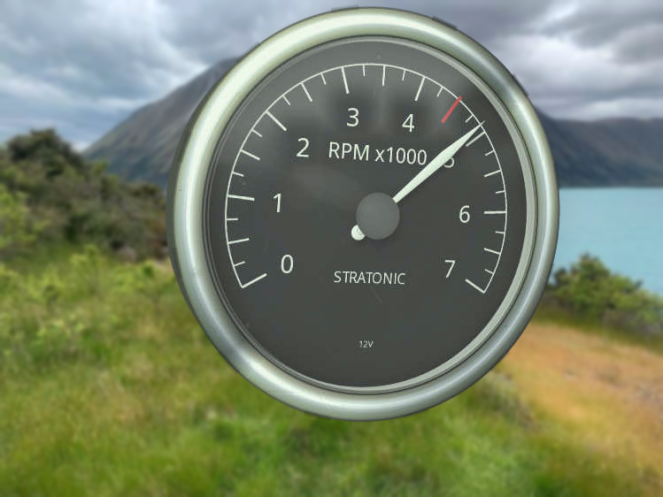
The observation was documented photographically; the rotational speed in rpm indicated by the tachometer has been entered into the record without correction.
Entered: 4875 rpm
